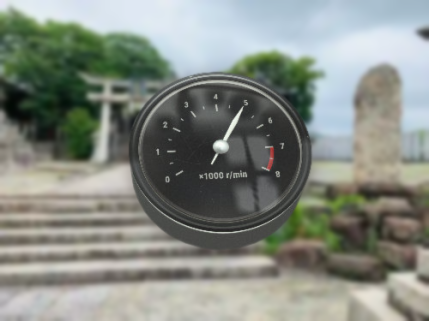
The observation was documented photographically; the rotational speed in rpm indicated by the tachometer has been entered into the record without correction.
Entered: 5000 rpm
